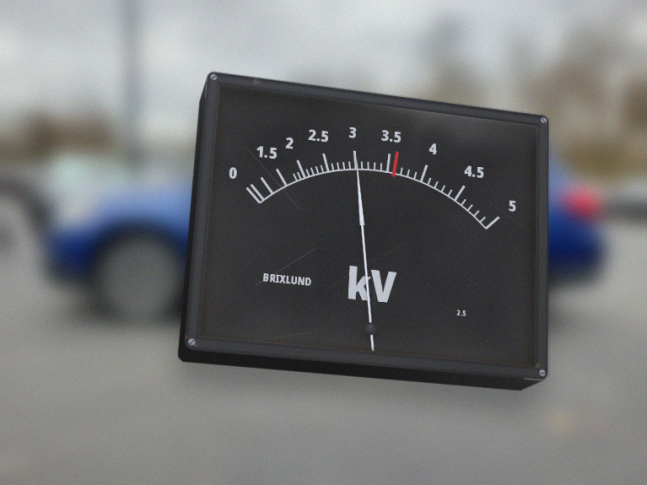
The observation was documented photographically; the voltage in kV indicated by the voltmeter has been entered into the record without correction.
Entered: 3 kV
